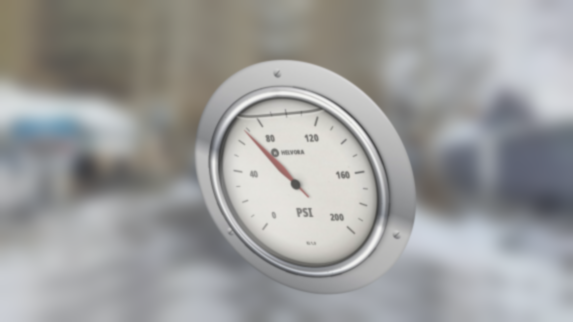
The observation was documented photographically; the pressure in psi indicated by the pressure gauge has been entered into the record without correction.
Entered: 70 psi
